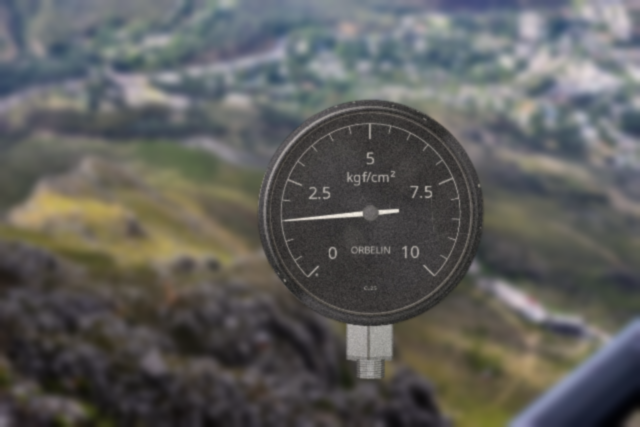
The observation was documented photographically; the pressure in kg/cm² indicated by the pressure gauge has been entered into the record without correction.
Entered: 1.5 kg/cm²
